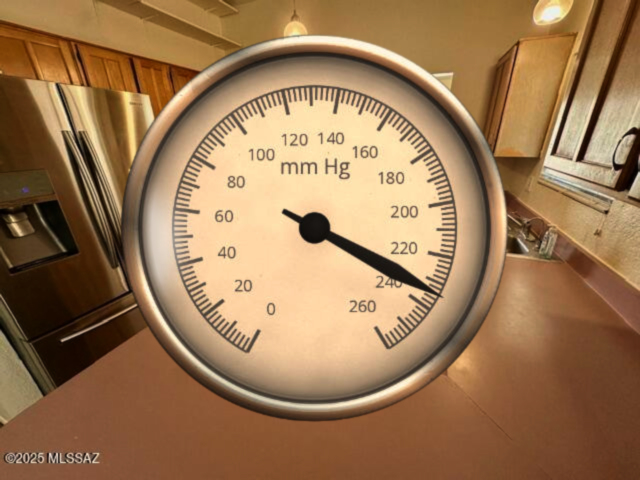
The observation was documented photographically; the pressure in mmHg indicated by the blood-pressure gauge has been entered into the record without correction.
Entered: 234 mmHg
